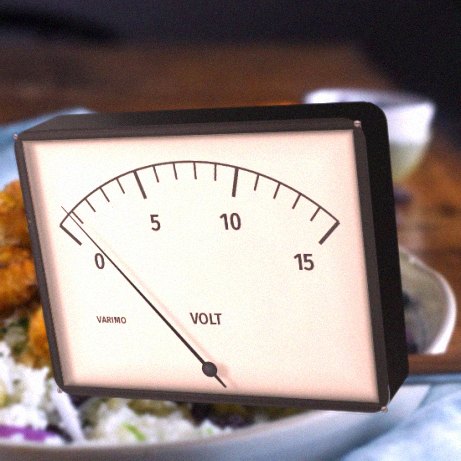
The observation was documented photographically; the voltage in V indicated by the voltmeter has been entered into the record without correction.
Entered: 1 V
